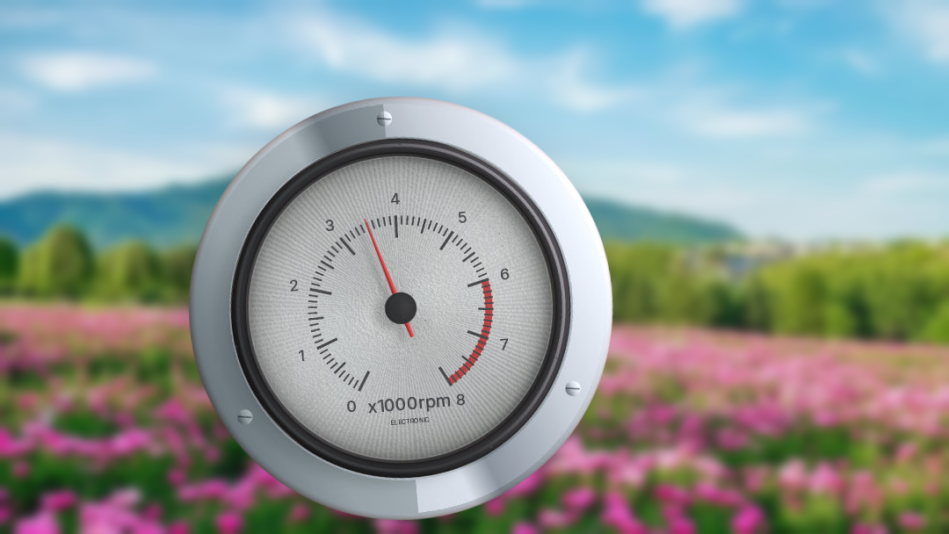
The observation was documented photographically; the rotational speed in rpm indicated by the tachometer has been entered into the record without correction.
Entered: 3500 rpm
